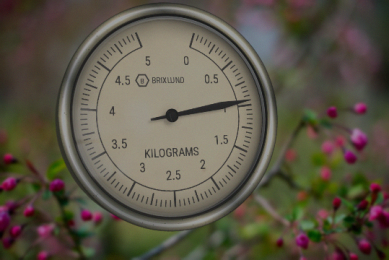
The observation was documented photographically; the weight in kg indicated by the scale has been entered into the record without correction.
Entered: 0.95 kg
